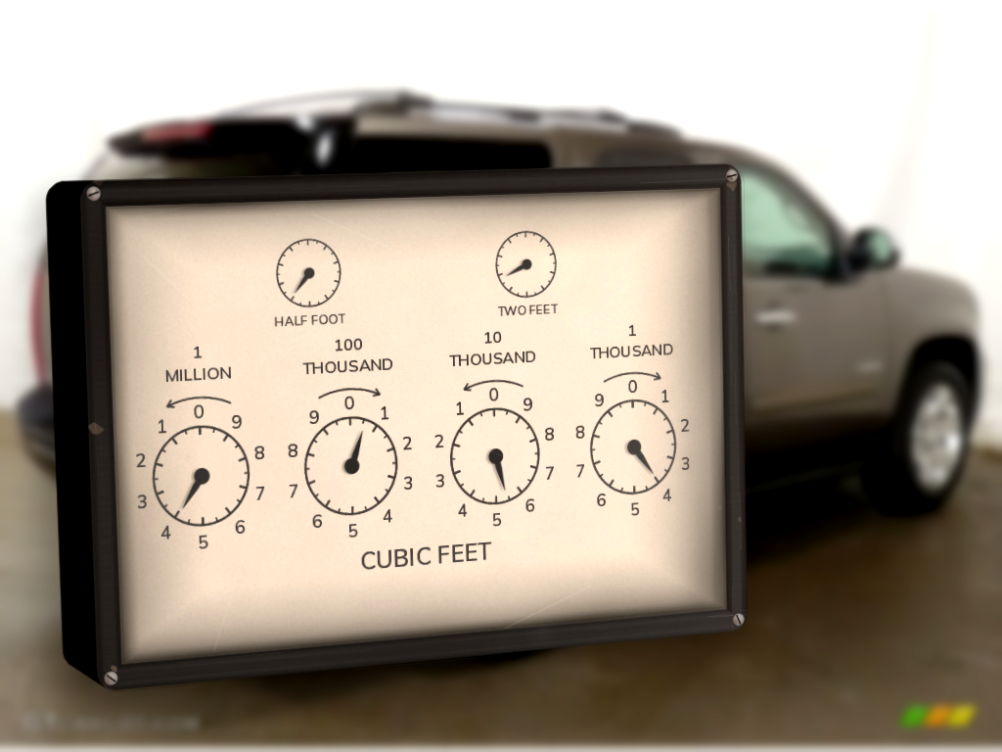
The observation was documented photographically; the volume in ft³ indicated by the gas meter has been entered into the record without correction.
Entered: 405400 ft³
